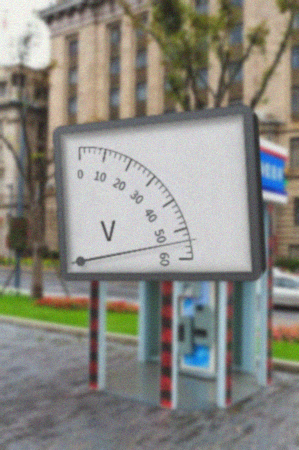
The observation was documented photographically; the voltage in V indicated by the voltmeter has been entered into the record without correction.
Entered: 54 V
